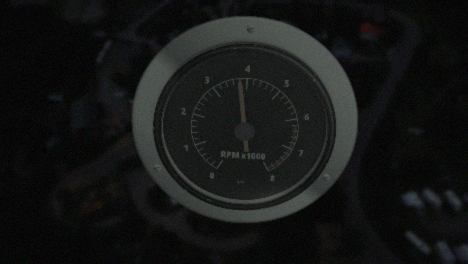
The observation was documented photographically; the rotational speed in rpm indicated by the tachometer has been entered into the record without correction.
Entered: 3800 rpm
